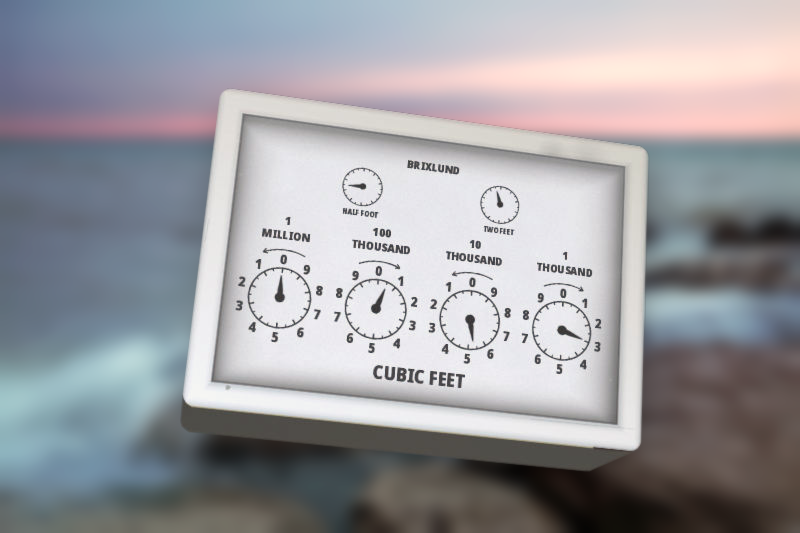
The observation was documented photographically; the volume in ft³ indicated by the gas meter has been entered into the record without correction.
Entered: 5300 ft³
